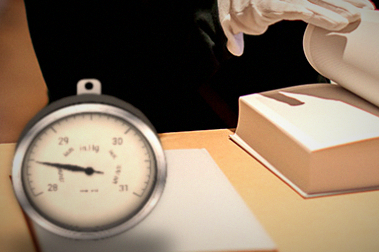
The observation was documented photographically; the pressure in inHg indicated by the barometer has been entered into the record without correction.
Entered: 28.5 inHg
